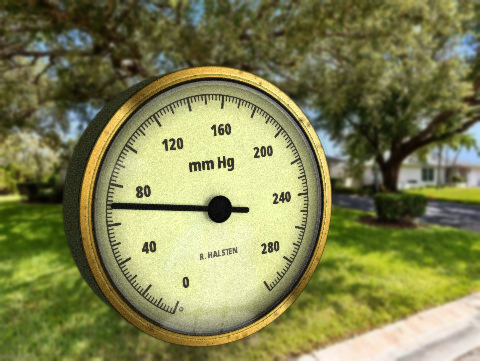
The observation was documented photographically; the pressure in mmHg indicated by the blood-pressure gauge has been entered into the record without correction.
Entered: 70 mmHg
